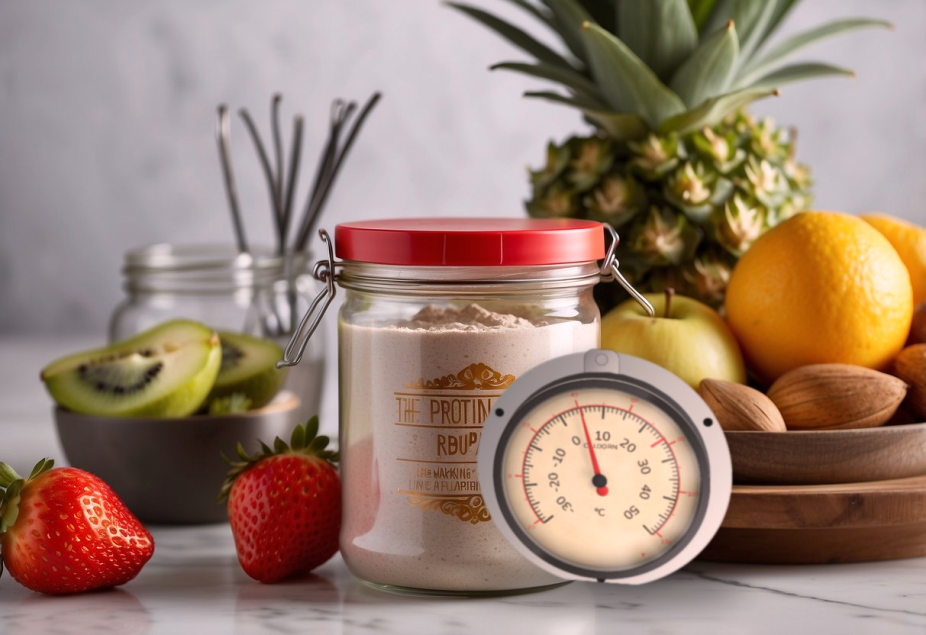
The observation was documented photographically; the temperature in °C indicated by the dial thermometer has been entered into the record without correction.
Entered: 5 °C
